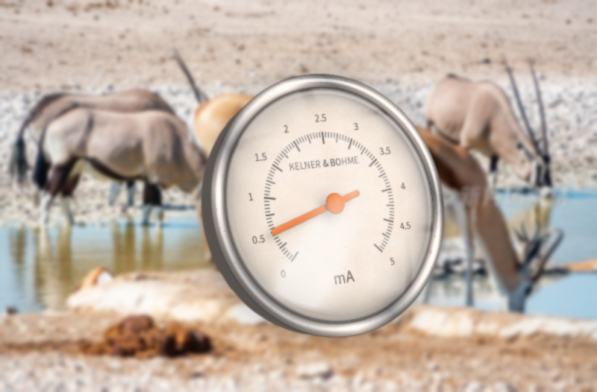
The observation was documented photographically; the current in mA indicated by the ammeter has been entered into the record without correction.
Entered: 0.5 mA
